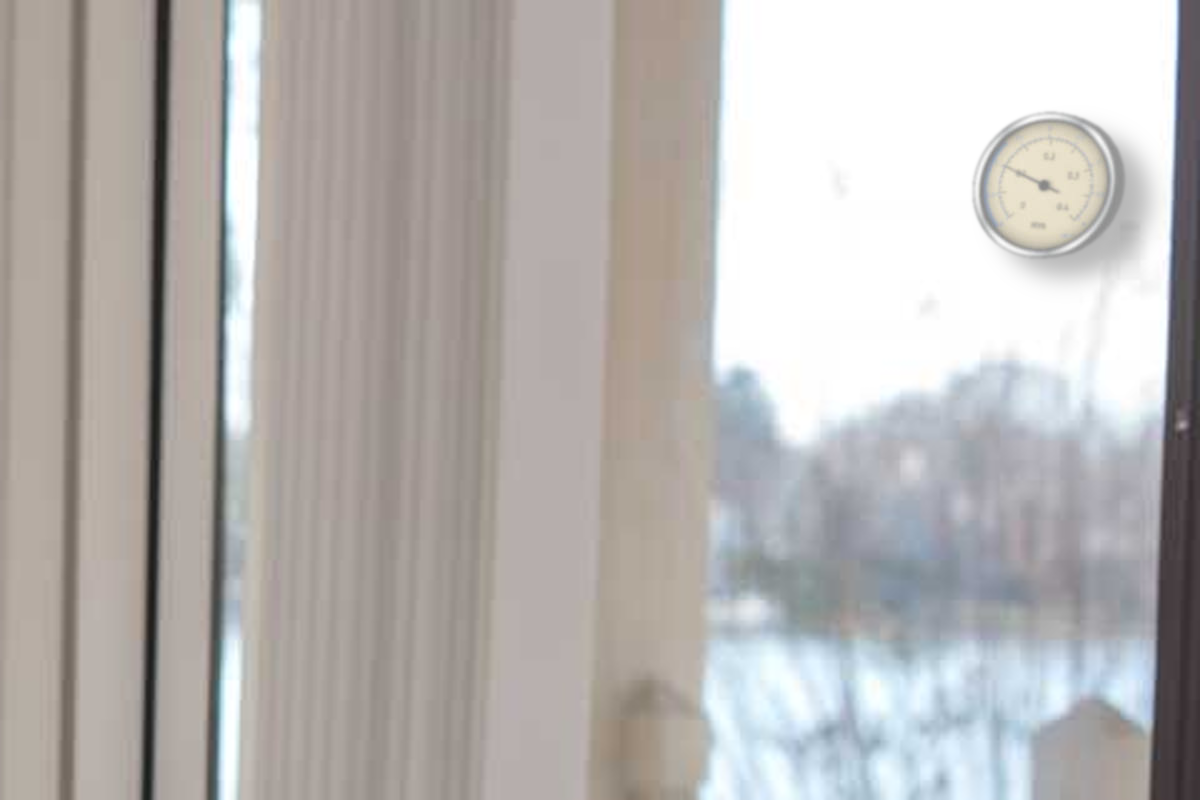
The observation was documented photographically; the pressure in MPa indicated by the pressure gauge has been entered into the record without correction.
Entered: 0.1 MPa
